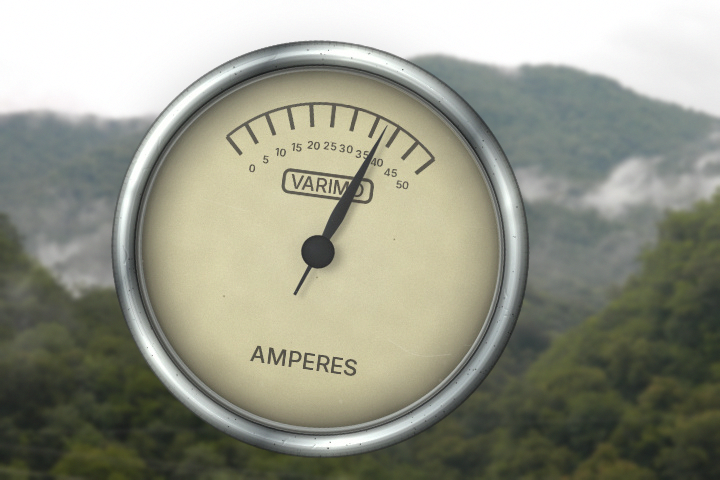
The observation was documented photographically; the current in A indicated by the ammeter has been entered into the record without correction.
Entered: 37.5 A
